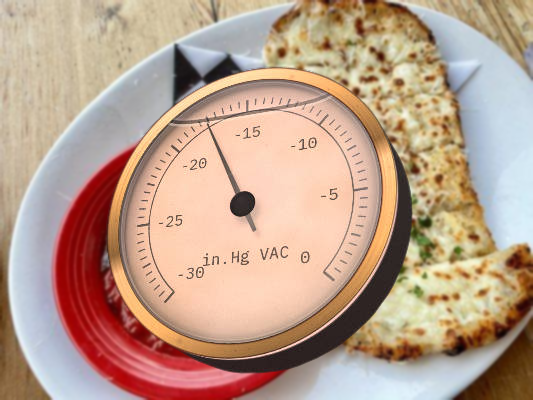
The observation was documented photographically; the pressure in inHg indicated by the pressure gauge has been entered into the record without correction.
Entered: -17.5 inHg
